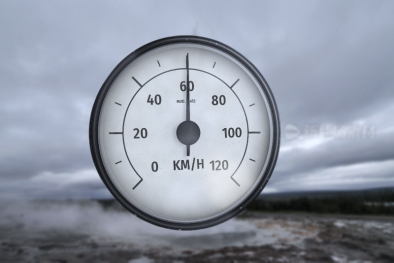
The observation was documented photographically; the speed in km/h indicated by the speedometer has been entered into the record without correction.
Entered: 60 km/h
